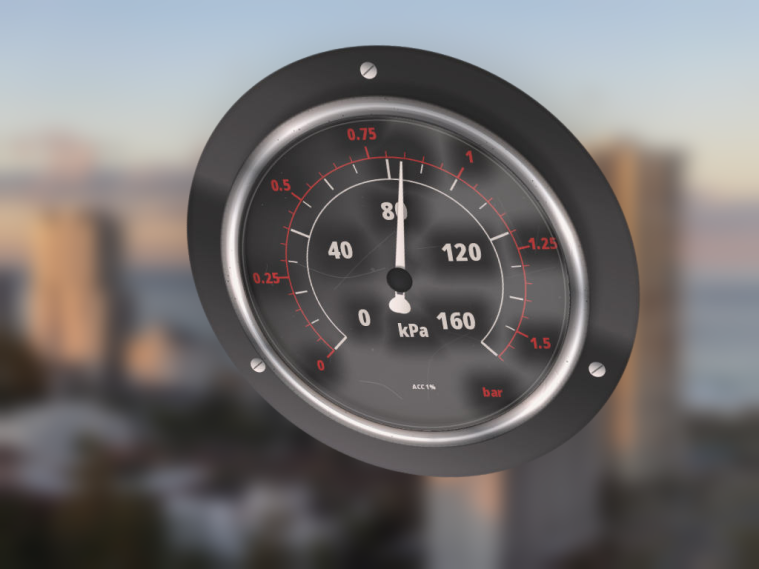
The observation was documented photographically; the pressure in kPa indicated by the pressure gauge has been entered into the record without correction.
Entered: 85 kPa
